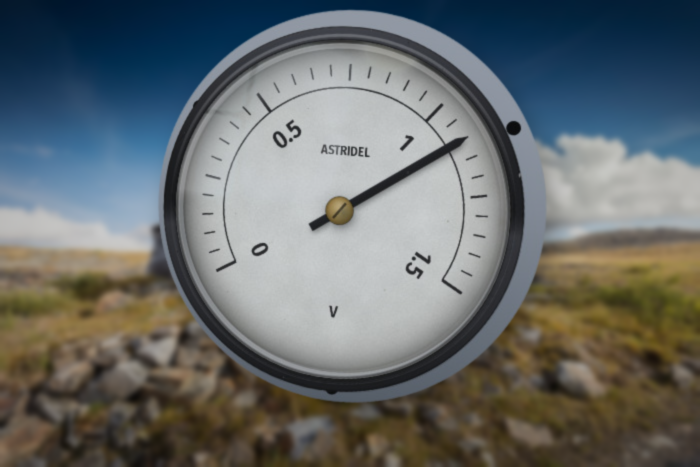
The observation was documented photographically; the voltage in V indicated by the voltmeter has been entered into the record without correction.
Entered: 1.1 V
